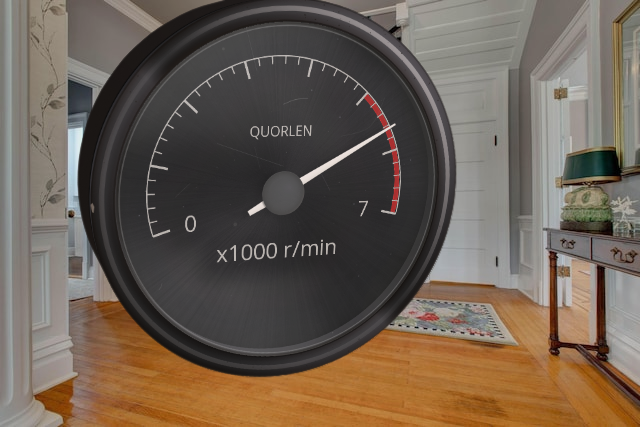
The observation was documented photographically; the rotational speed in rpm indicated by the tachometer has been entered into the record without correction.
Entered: 5600 rpm
